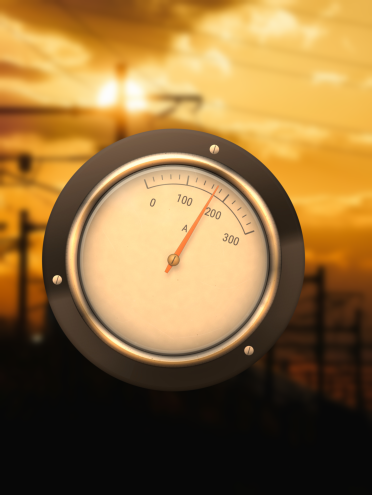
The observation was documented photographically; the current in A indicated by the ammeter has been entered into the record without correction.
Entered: 170 A
